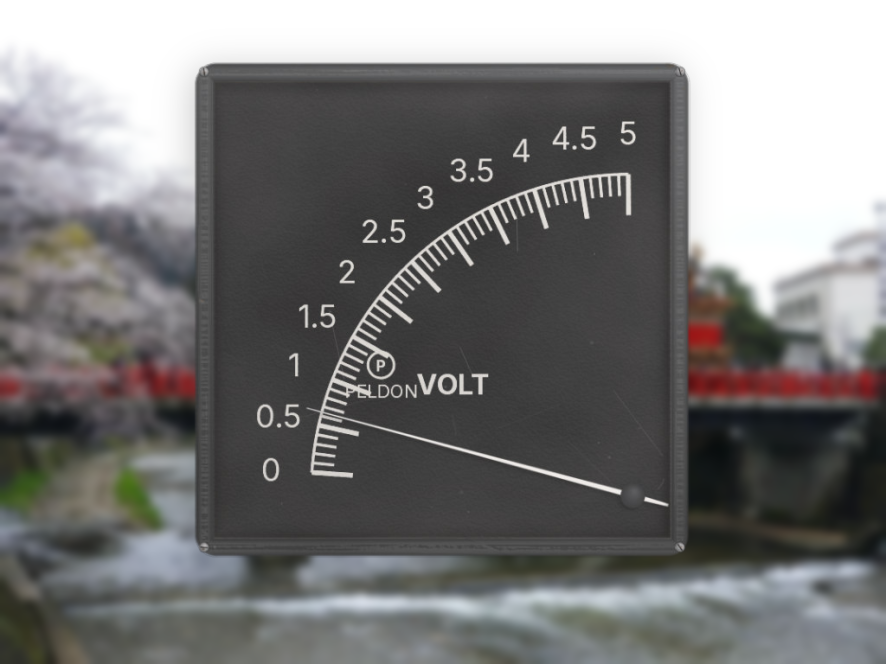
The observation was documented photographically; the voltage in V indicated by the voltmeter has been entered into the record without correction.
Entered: 0.65 V
